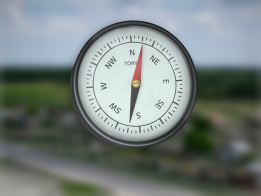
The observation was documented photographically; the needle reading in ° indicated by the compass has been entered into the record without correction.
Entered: 15 °
